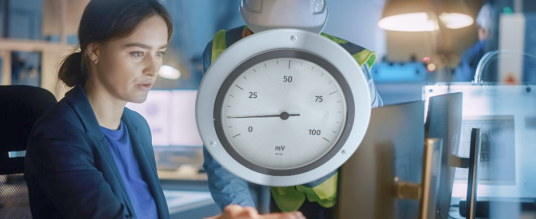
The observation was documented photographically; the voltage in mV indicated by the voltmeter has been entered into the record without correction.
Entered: 10 mV
